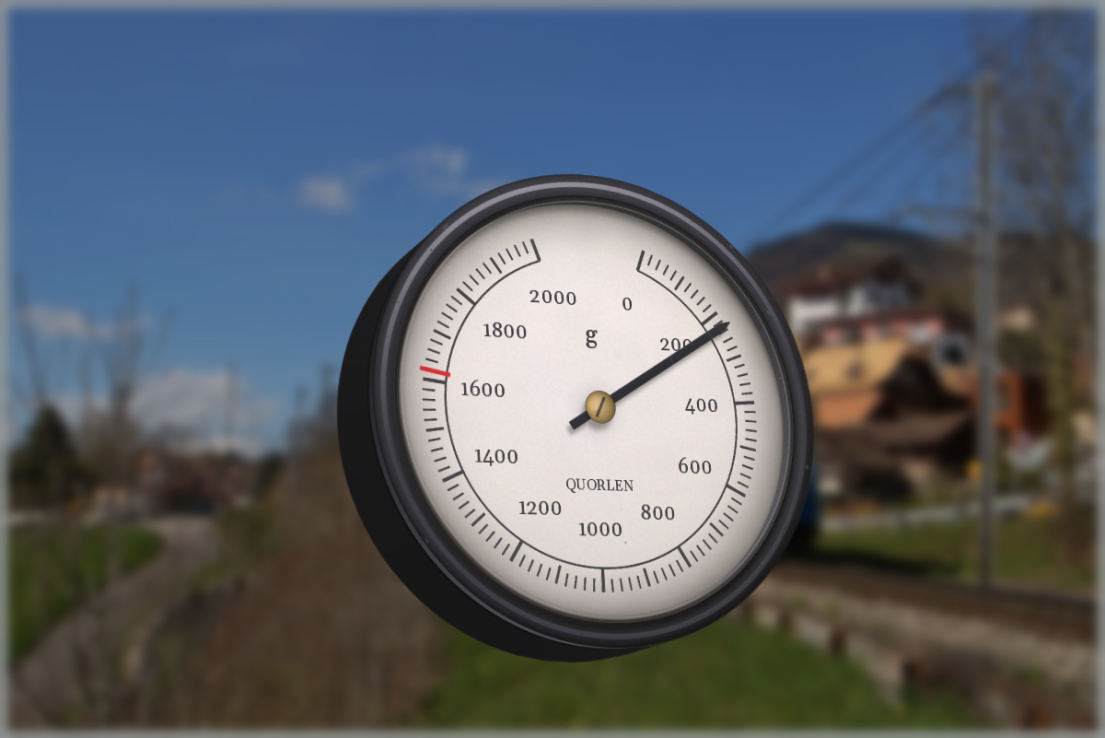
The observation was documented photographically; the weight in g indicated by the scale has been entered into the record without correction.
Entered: 230 g
